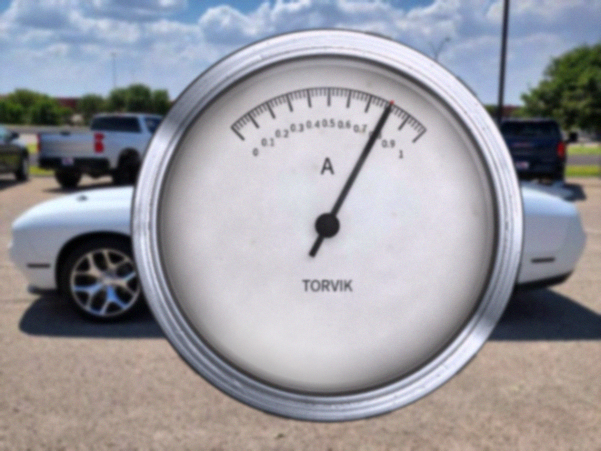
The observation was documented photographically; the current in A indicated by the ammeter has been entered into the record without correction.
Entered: 0.8 A
